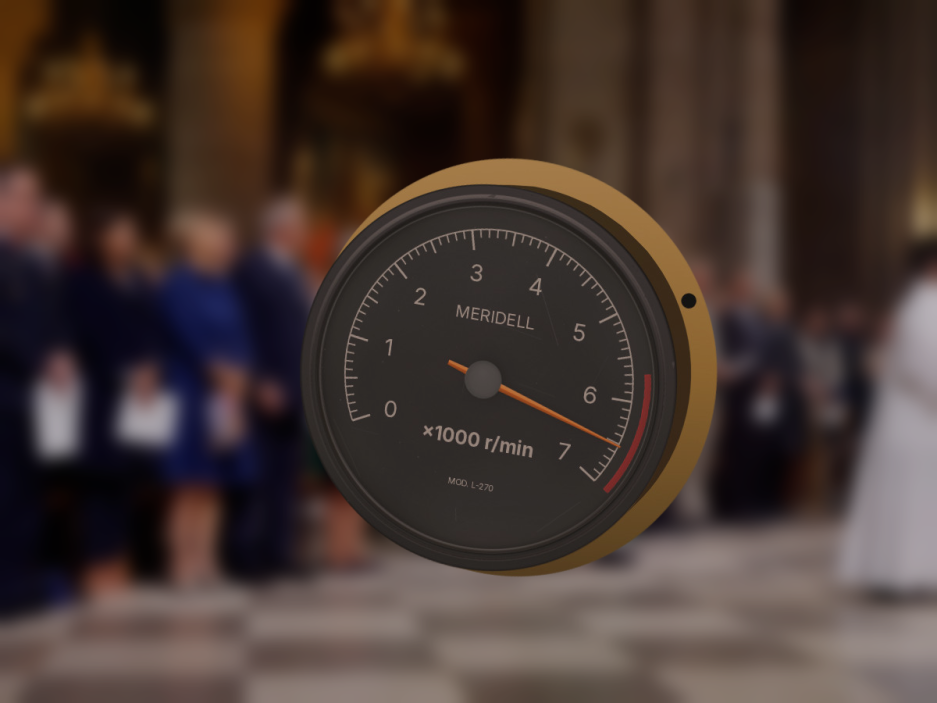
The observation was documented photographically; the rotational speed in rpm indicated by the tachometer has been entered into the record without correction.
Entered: 6500 rpm
